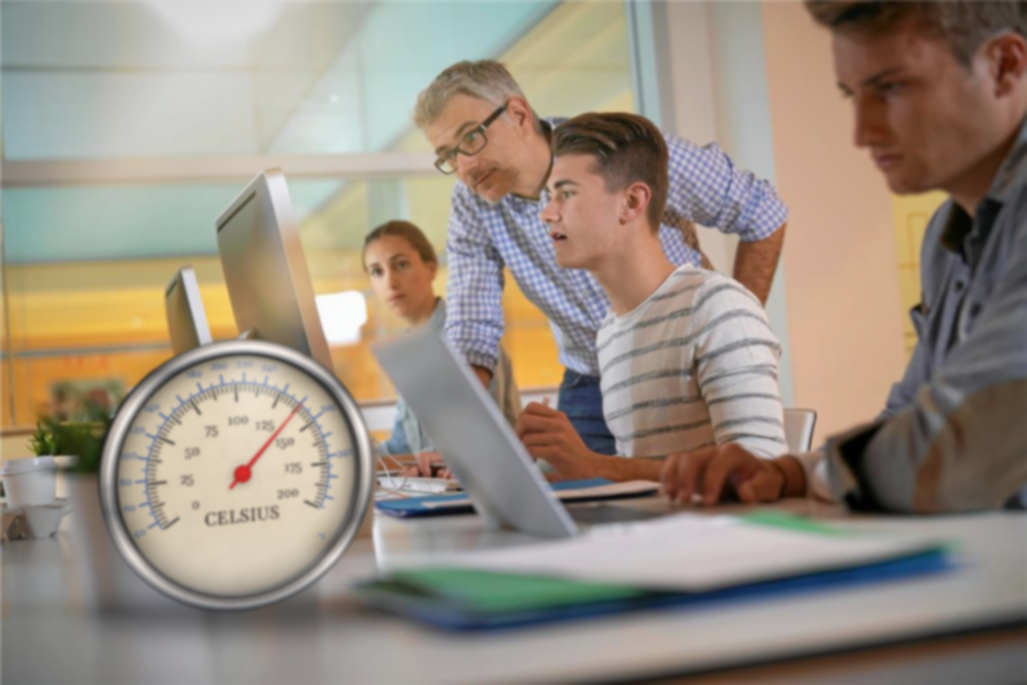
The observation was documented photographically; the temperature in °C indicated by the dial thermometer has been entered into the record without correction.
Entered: 137.5 °C
